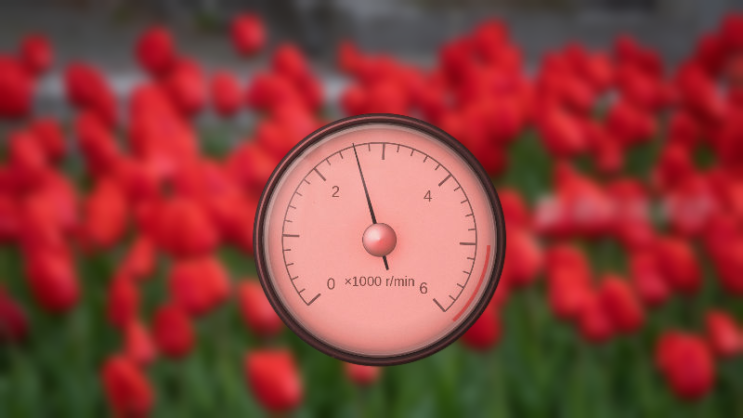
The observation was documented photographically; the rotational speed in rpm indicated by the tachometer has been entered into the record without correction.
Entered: 2600 rpm
